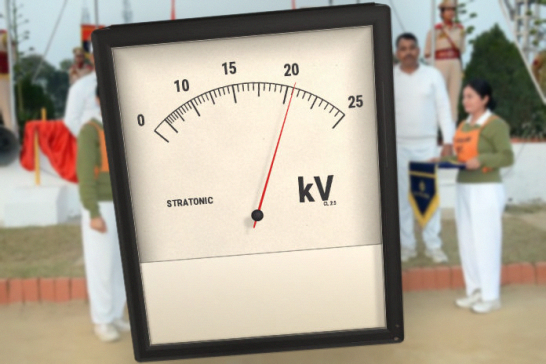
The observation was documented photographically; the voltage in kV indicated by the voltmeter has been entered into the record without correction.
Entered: 20.5 kV
